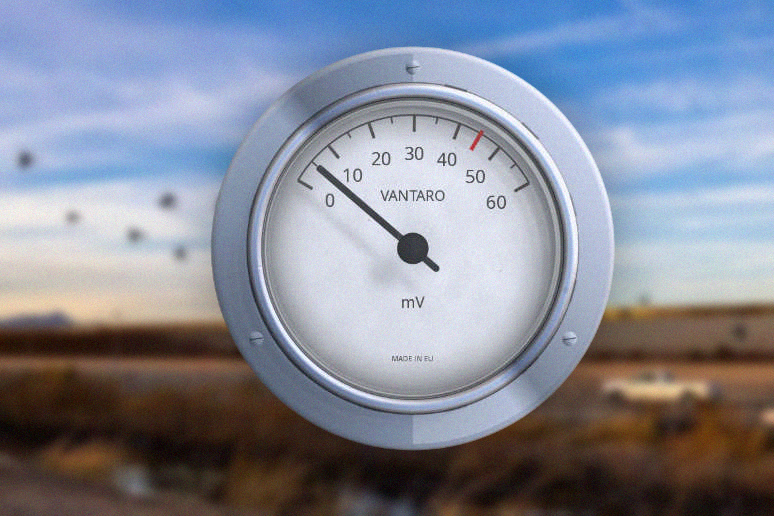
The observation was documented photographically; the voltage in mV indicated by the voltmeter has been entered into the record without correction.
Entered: 5 mV
